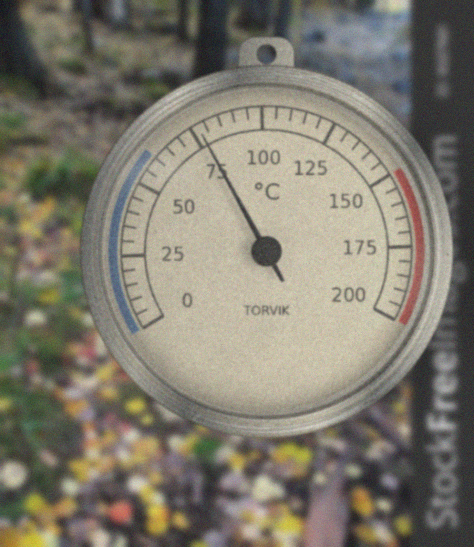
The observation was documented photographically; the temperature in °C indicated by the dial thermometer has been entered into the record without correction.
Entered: 77.5 °C
